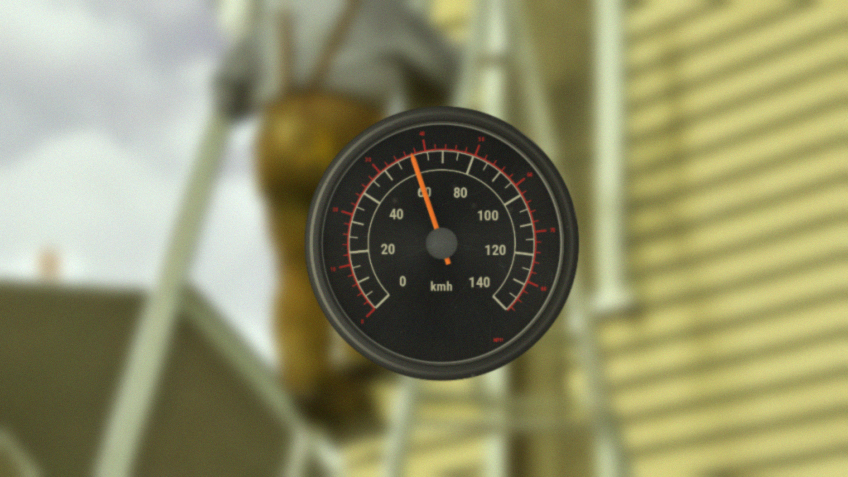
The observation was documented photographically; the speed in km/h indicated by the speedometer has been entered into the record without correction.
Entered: 60 km/h
